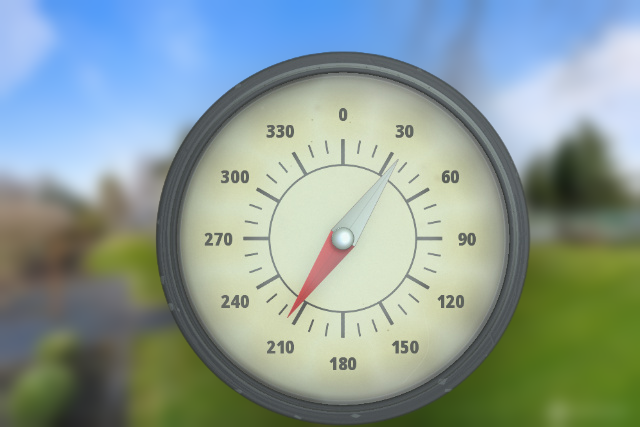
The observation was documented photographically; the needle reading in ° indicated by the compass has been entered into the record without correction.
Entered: 215 °
